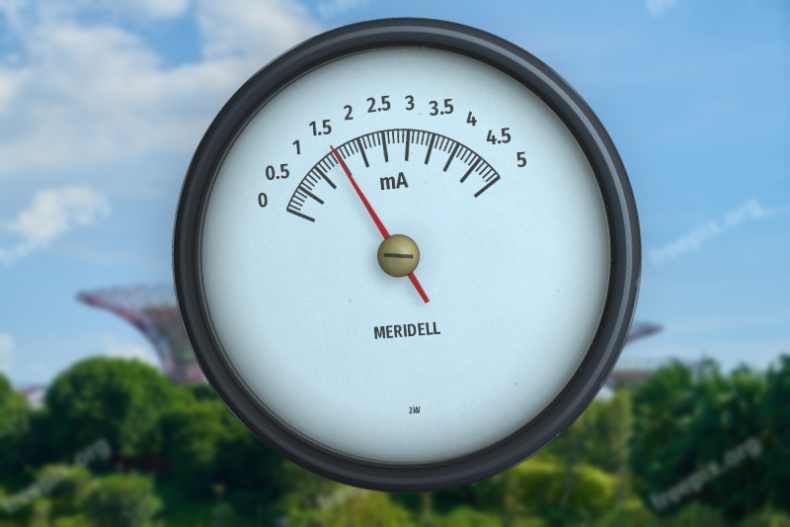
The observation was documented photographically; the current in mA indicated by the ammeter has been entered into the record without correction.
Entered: 1.5 mA
